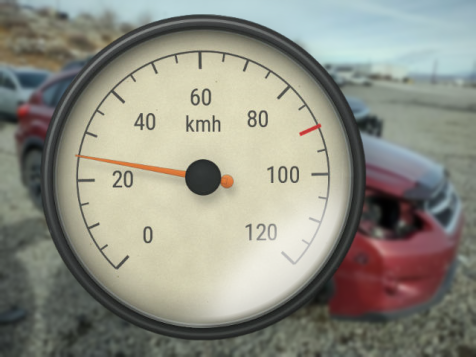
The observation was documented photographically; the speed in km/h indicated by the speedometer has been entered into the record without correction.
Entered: 25 km/h
